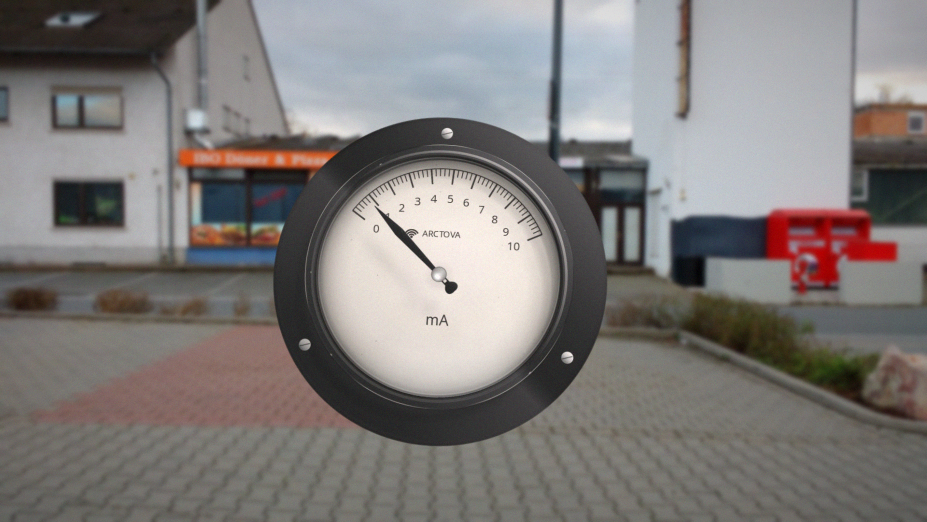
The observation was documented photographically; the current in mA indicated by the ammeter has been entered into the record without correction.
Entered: 0.8 mA
